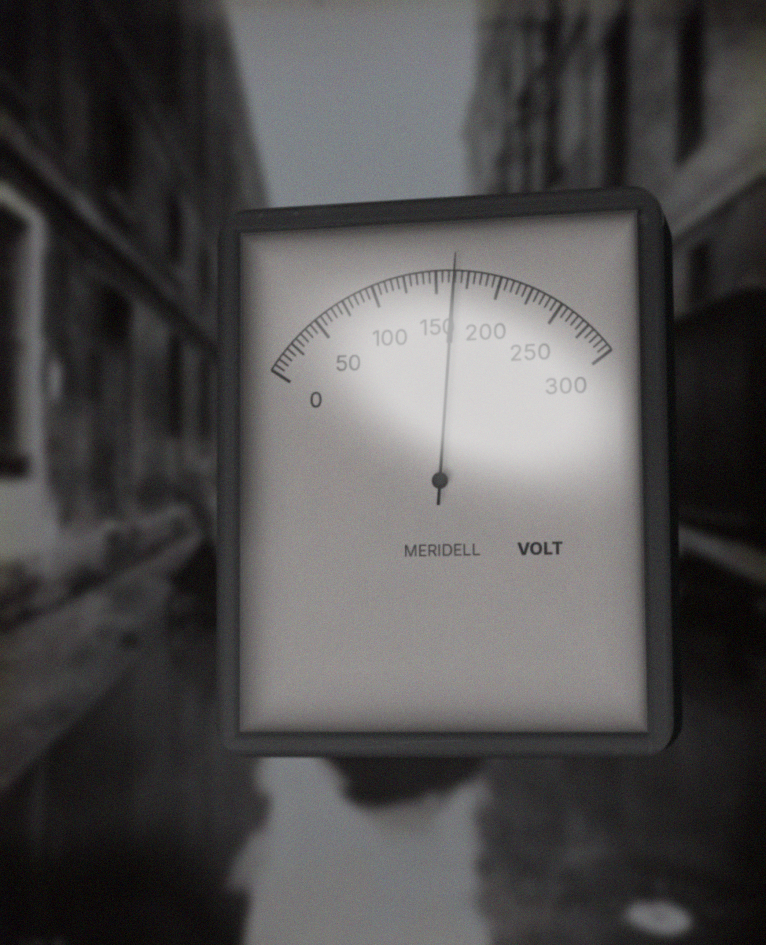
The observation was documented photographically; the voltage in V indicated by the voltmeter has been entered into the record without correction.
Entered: 165 V
